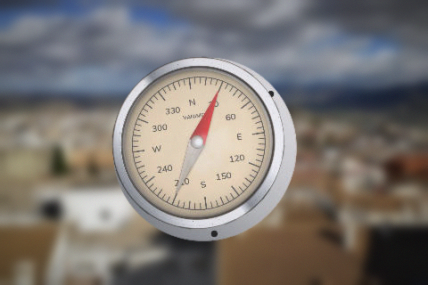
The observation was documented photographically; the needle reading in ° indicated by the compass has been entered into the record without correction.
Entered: 30 °
